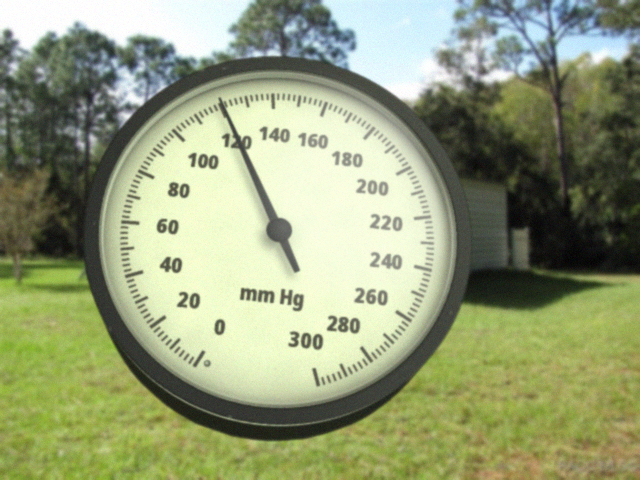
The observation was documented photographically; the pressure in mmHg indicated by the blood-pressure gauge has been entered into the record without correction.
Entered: 120 mmHg
